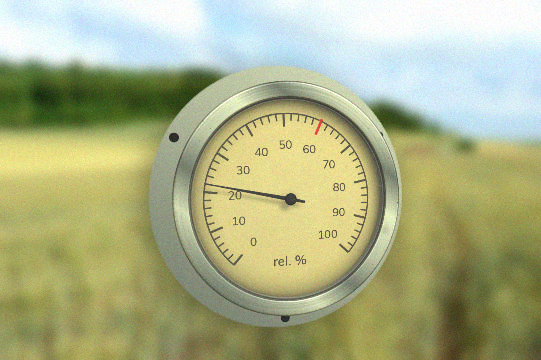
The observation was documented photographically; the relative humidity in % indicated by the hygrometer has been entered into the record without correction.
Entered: 22 %
